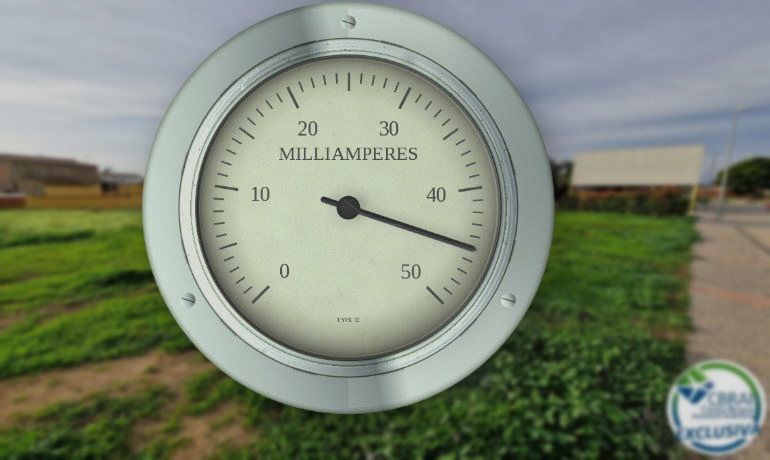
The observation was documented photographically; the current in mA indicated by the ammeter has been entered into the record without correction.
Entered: 45 mA
